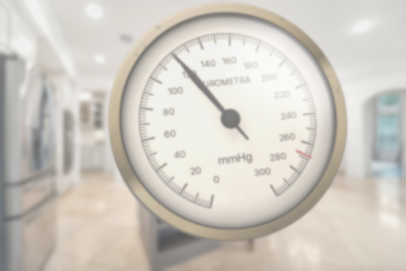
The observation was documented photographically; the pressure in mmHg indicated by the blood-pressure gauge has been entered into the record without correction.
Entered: 120 mmHg
